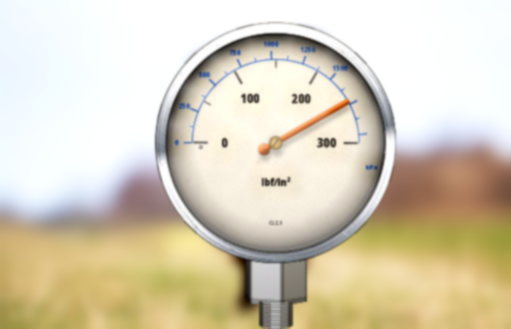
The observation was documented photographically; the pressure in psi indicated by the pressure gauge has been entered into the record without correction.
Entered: 250 psi
